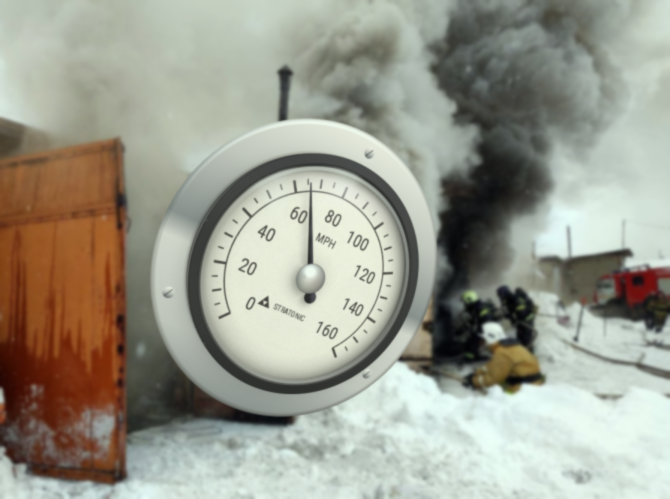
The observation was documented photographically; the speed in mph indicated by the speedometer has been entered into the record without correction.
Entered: 65 mph
